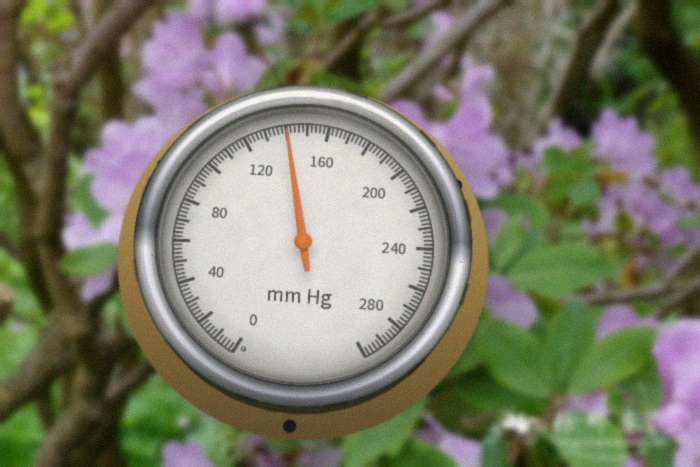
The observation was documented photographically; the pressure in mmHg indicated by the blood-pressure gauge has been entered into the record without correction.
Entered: 140 mmHg
